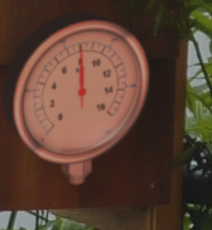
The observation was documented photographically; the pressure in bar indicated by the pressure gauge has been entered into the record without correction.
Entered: 8 bar
